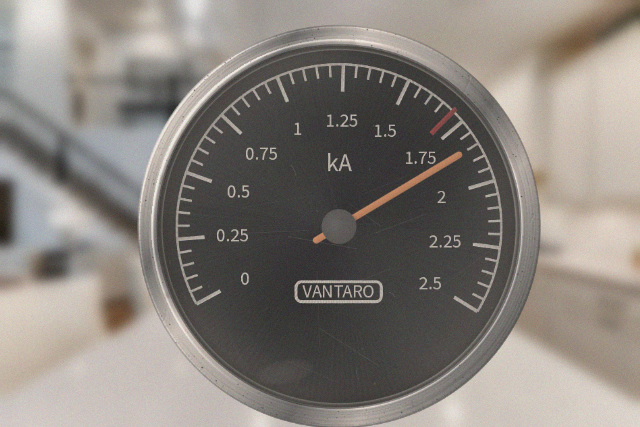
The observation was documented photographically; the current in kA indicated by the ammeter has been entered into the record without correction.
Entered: 1.85 kA
